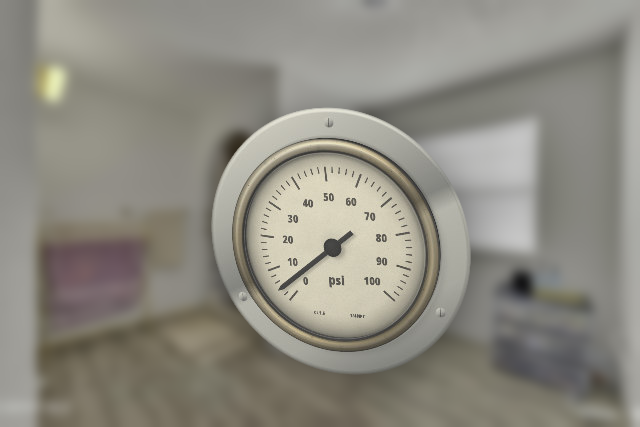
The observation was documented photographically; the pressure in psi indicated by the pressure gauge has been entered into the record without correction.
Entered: 4 psi
